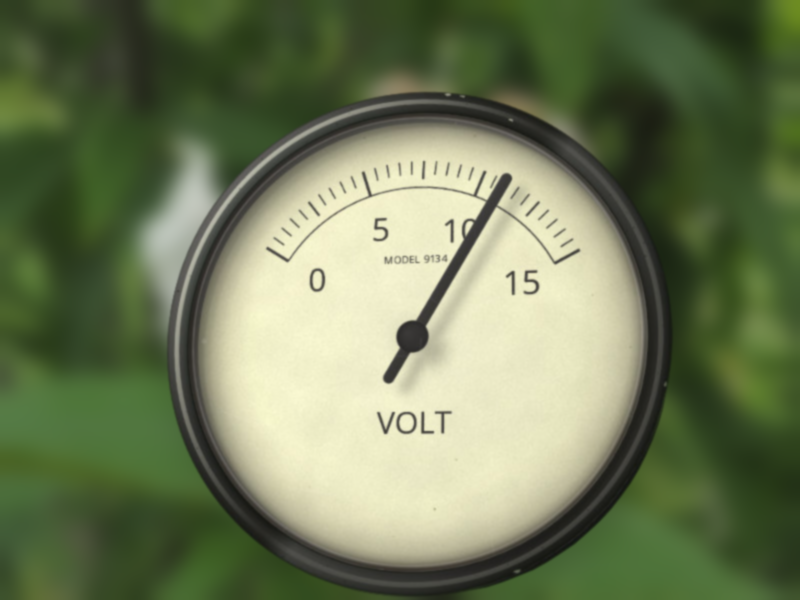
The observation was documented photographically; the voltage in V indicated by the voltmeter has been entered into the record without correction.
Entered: 11 V
